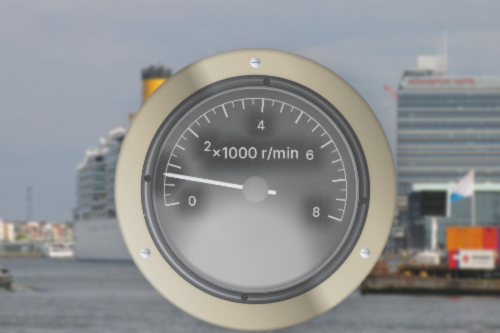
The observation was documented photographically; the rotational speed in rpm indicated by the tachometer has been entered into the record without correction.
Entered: 750 rpm
